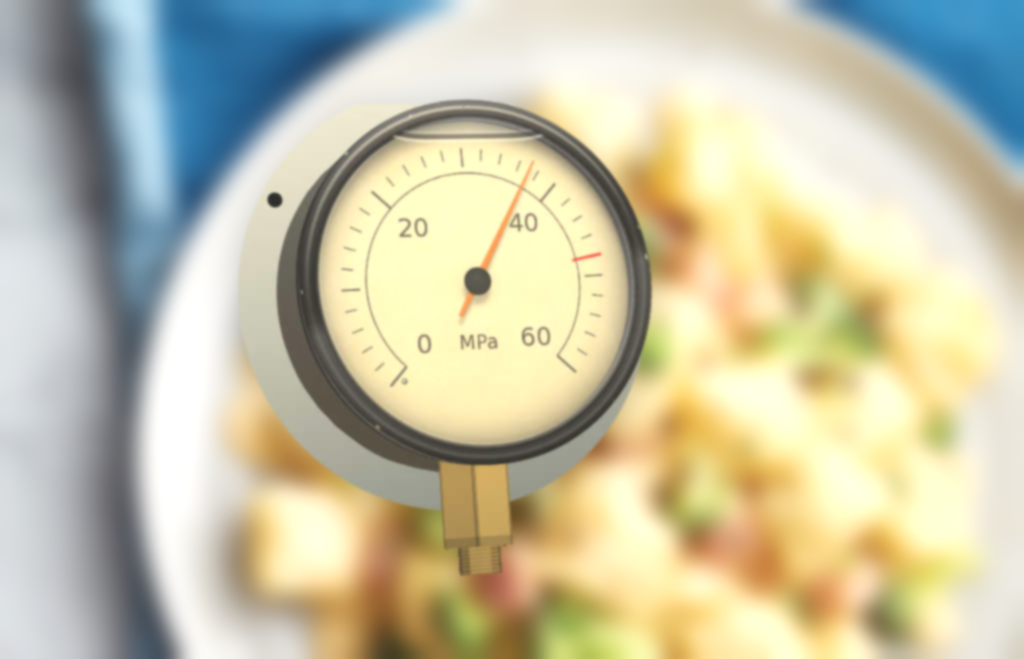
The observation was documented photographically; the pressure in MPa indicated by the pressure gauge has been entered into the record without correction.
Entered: 37 MPa
